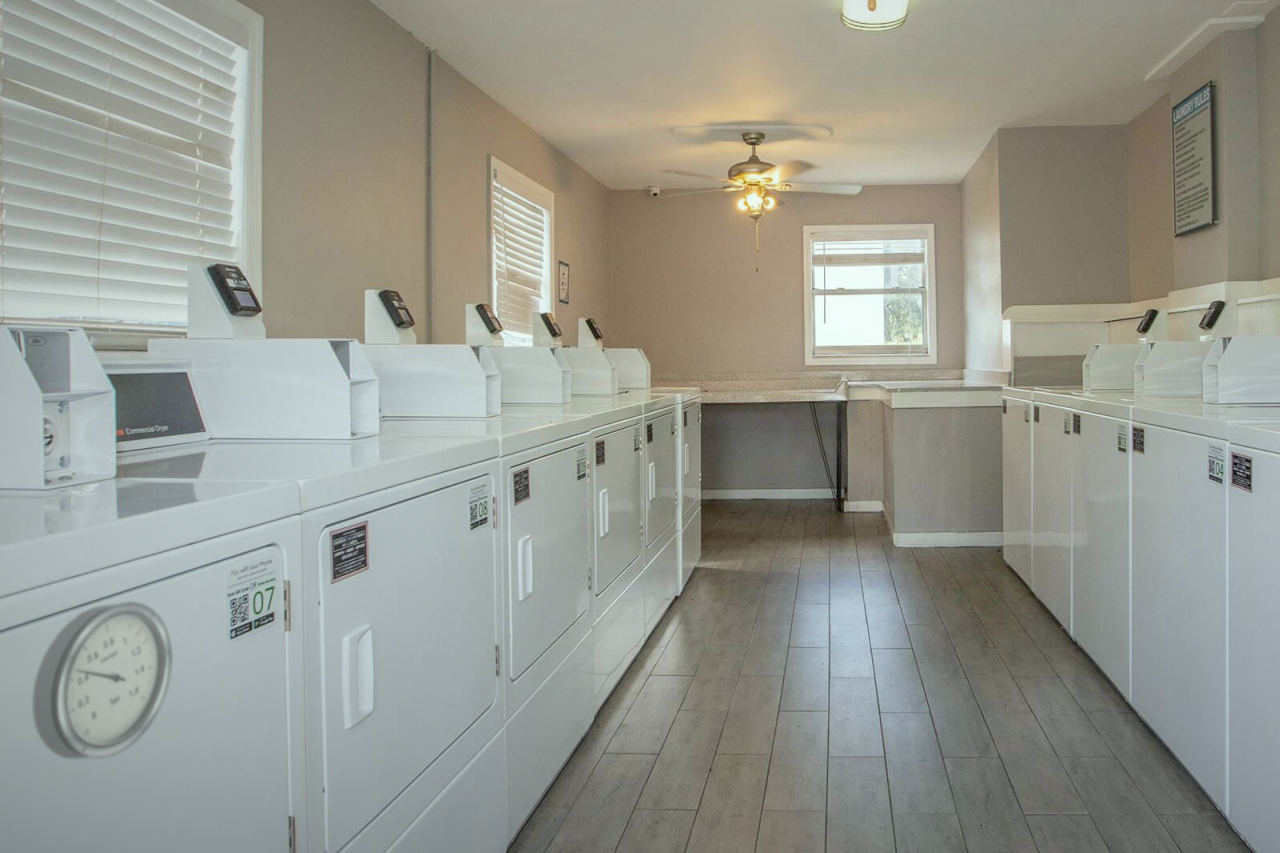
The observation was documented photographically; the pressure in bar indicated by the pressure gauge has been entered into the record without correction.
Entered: 0.45 bar
